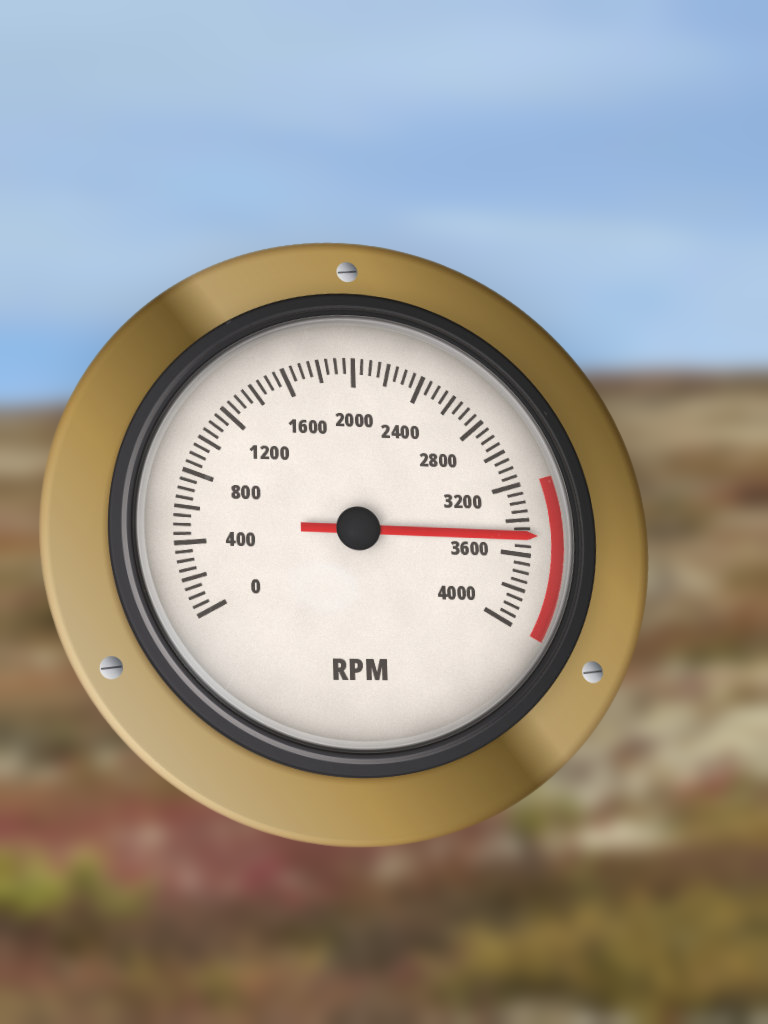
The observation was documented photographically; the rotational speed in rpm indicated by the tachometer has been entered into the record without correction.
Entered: 3500 rpm
